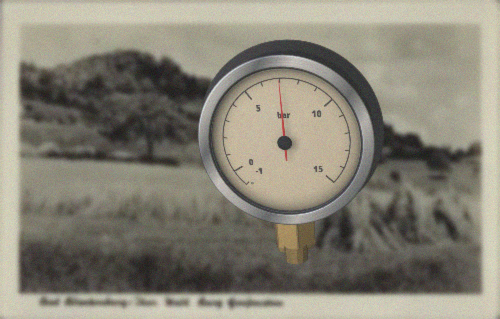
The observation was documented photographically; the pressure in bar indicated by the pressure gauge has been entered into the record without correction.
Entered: 7 bar
